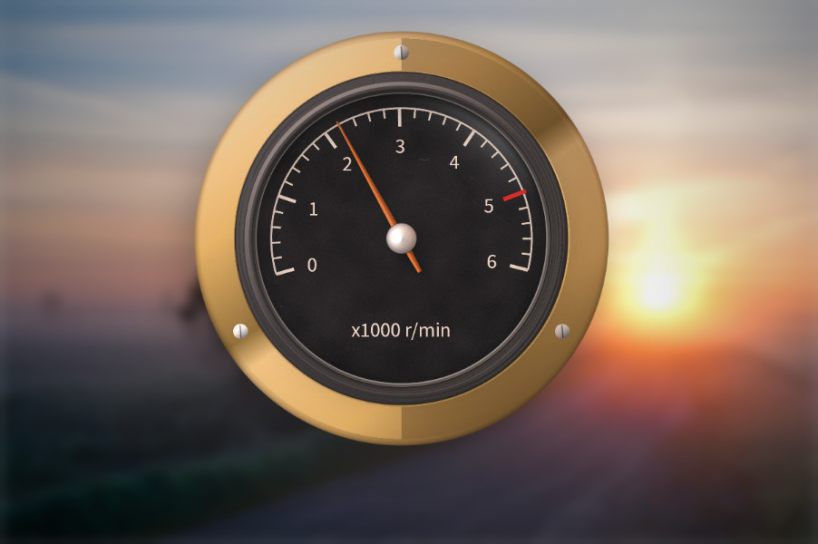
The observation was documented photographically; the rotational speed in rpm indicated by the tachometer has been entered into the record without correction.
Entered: 2200 rpm
